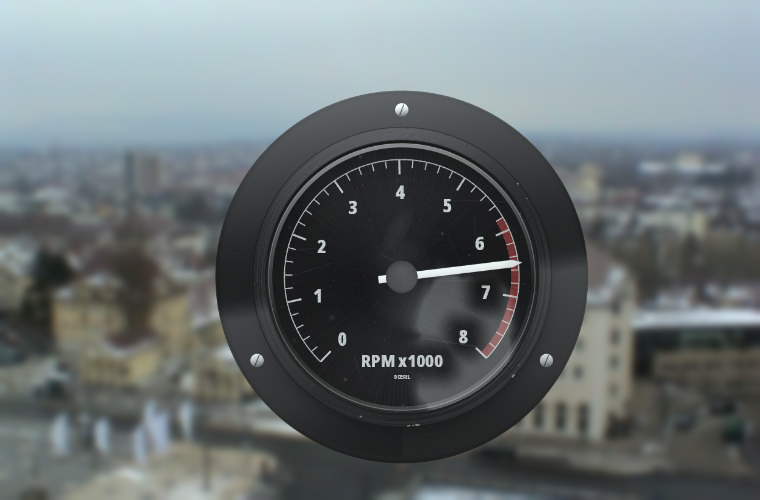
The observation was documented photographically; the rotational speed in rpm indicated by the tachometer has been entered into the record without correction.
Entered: 6500 rpm
